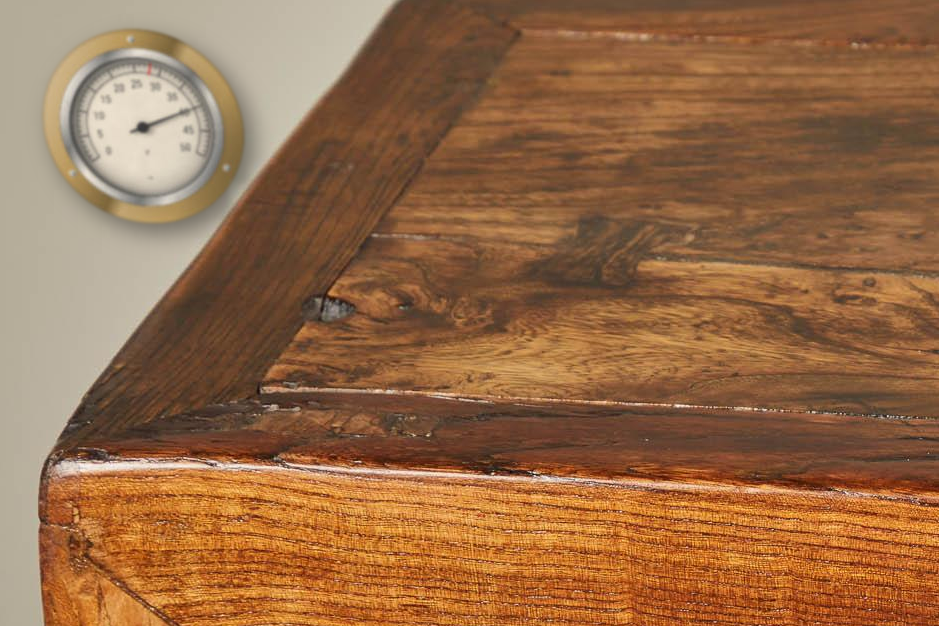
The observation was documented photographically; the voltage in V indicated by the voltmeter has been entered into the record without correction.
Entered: 40 V
